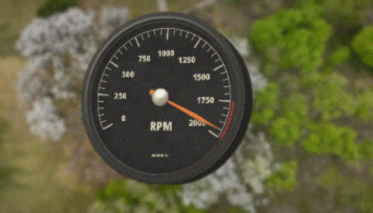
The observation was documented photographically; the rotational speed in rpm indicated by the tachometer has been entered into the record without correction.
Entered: 1950 rpm
